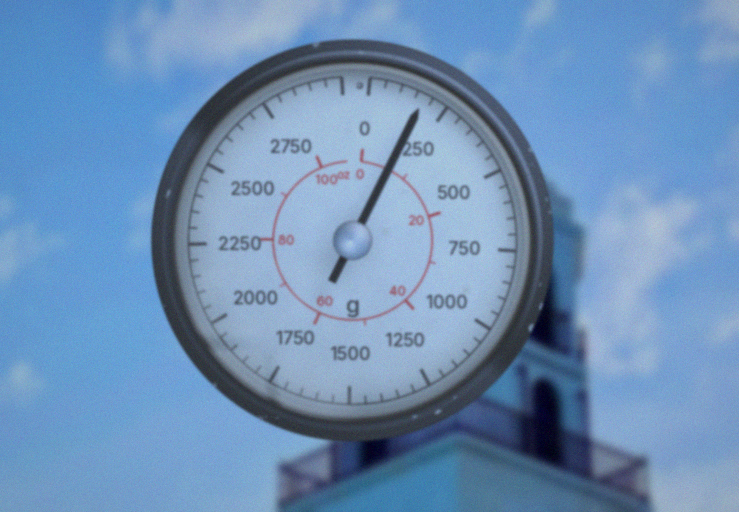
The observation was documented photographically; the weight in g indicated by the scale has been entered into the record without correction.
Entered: 175 g
